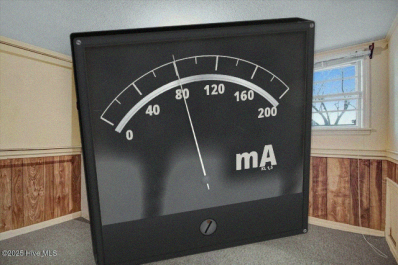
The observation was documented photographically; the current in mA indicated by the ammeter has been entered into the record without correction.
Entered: 80 mA
